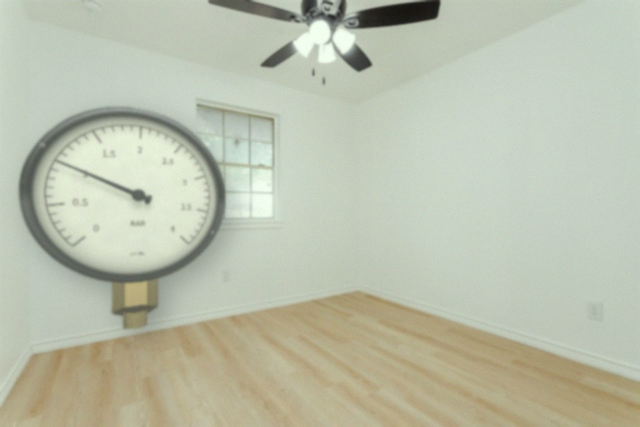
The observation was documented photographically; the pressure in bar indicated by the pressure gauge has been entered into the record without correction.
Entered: 1 bar
